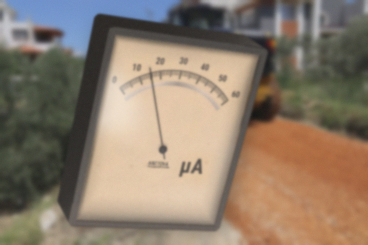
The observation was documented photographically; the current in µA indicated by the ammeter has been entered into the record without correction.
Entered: 15 µA
